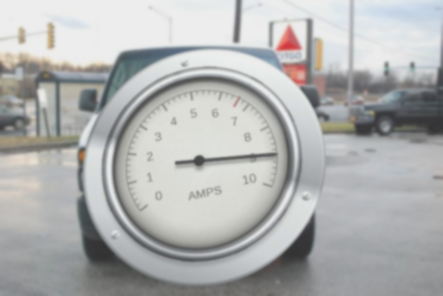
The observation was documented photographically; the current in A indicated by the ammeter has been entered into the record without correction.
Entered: 9 A
